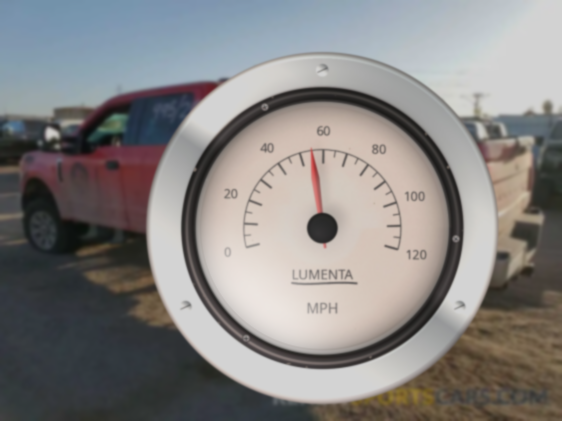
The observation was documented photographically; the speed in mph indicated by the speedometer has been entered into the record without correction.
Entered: 55 mph
